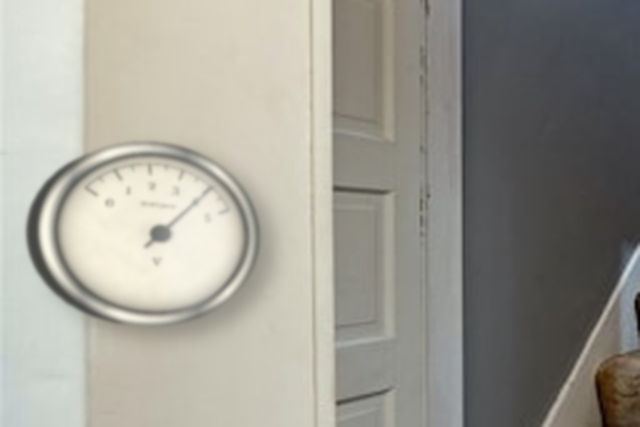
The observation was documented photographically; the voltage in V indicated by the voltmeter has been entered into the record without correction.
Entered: 4 V
